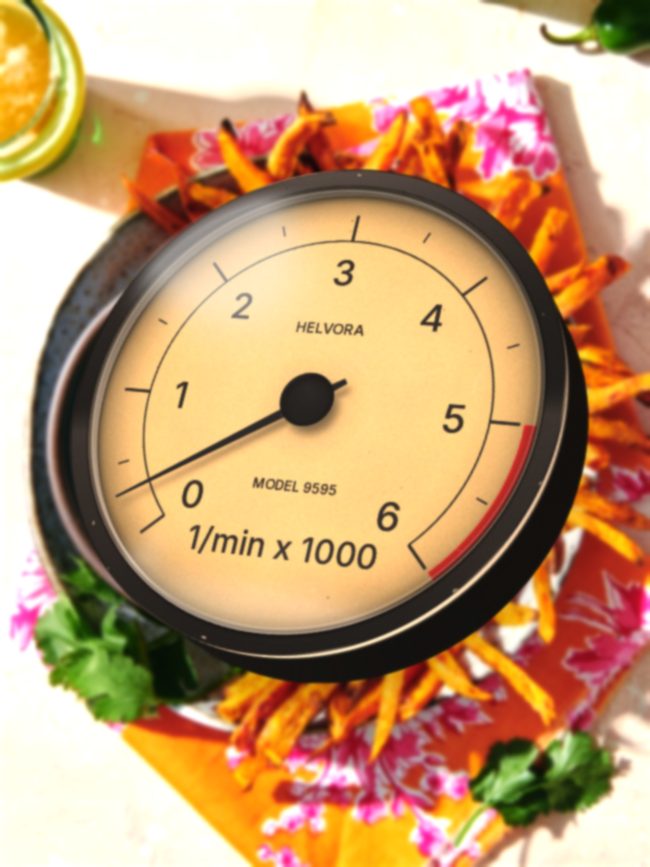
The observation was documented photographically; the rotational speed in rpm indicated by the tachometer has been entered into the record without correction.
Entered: 250 rpm
